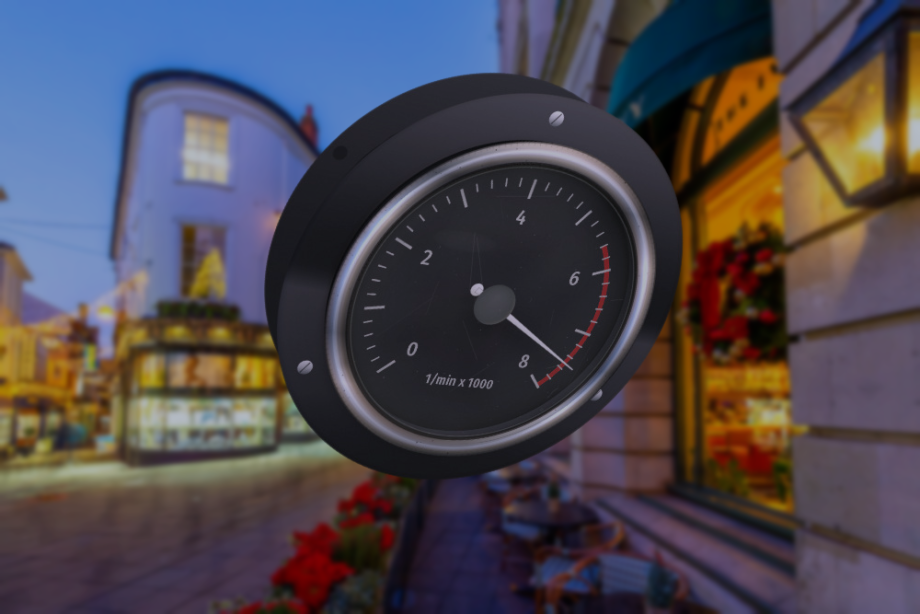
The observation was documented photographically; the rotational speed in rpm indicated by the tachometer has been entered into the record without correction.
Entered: 7500 rpm
